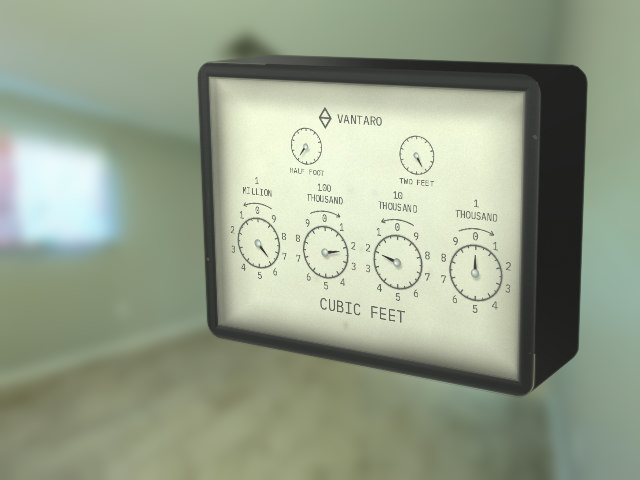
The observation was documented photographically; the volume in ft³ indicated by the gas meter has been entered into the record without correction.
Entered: 622000 ft³
